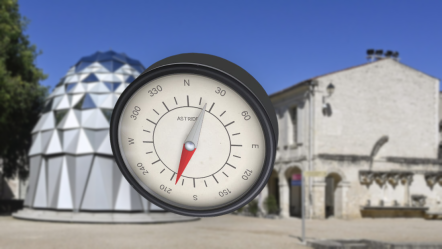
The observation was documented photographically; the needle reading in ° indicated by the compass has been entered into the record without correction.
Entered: 202.5 °
